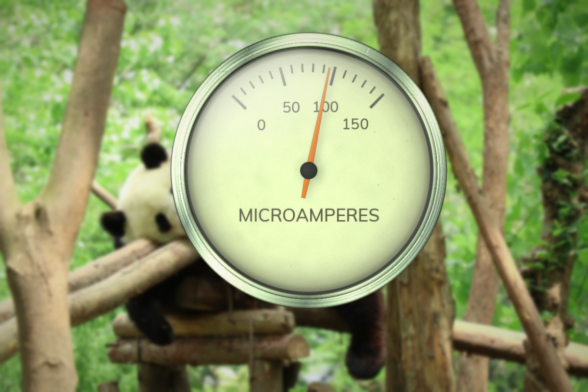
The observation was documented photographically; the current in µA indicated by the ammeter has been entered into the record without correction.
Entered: 95 µA
